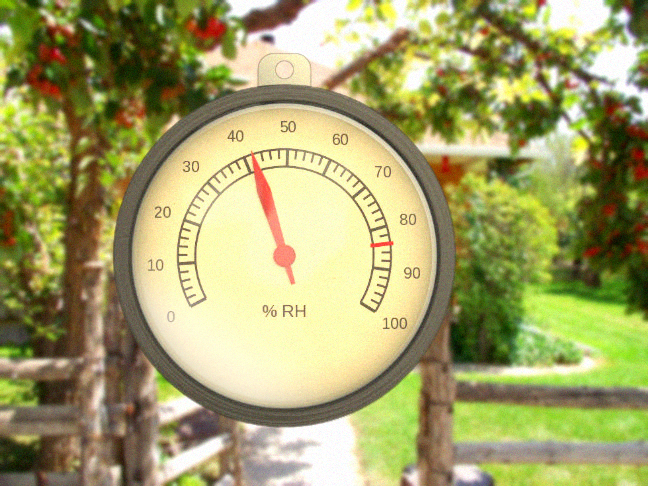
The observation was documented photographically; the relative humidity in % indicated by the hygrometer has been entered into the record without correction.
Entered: 42 %
